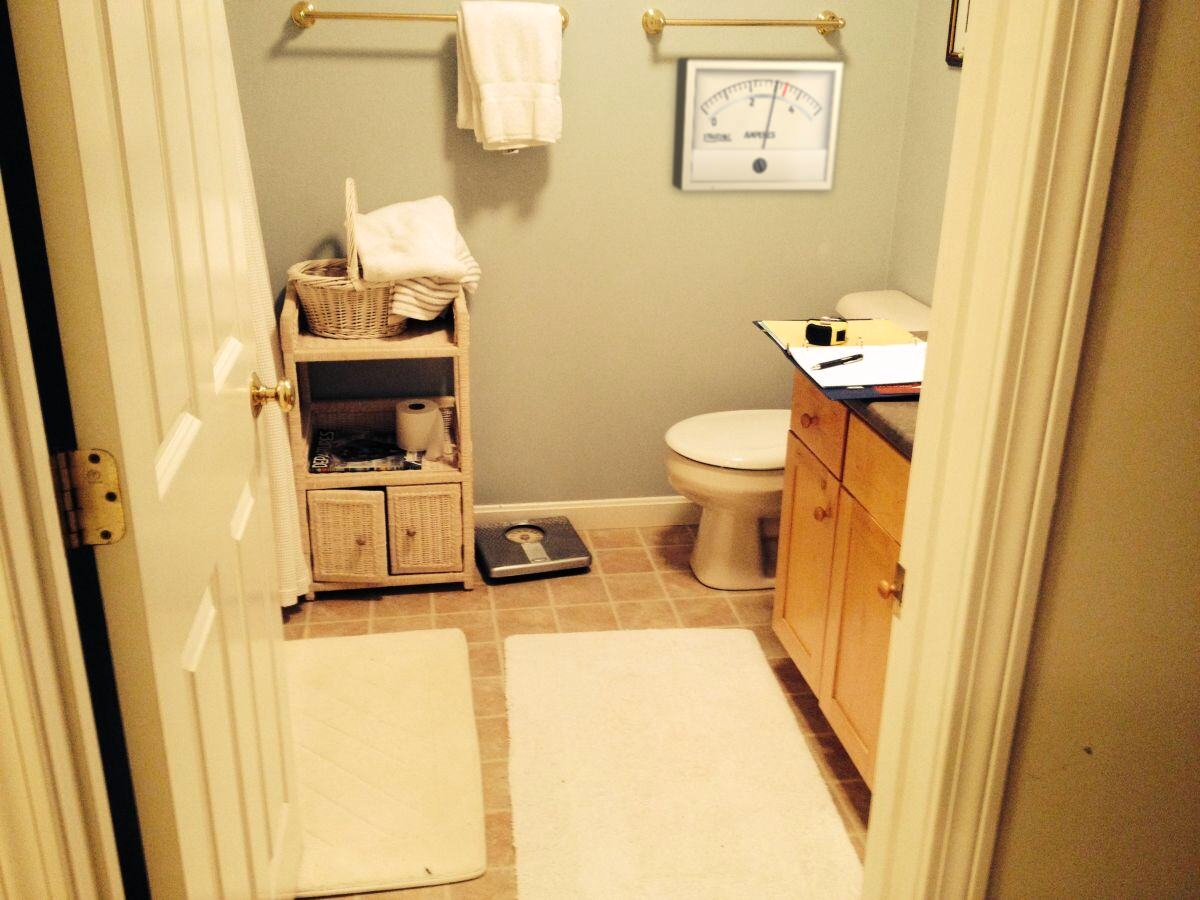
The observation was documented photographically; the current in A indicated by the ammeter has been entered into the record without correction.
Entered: 3 A
